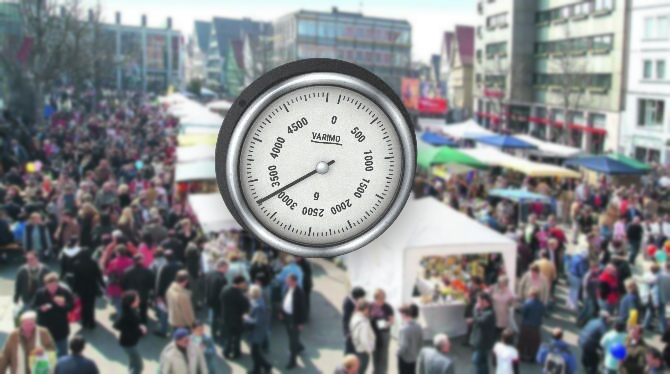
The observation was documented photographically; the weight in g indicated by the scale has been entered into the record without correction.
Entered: 3250 g
